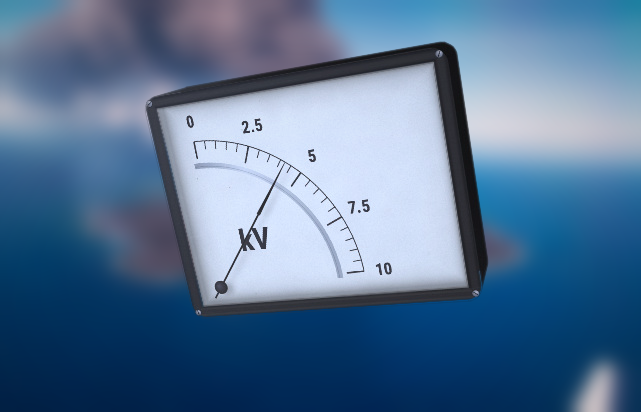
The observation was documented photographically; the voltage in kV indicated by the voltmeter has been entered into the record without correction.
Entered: 4.25 kV
